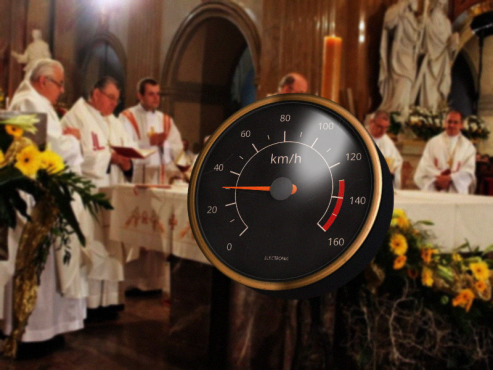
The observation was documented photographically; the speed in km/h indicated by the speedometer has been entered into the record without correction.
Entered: 30 km/h
